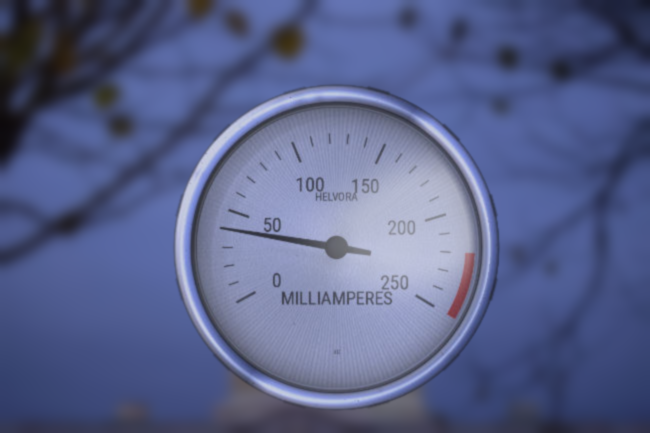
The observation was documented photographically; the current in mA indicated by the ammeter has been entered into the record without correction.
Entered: 40 mA
